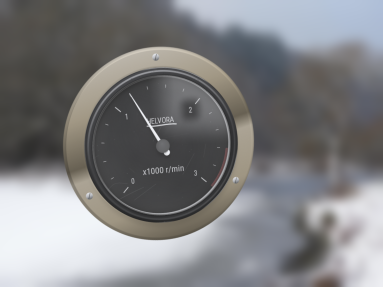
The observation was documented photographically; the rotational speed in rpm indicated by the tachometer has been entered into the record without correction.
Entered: 1200 rpm
